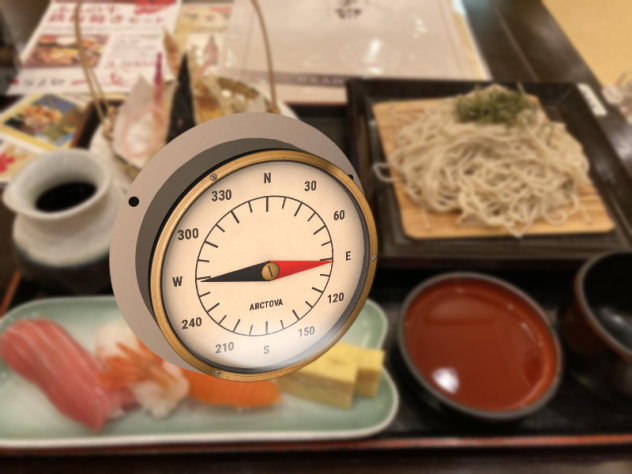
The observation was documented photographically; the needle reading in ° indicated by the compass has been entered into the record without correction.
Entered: 90 °
